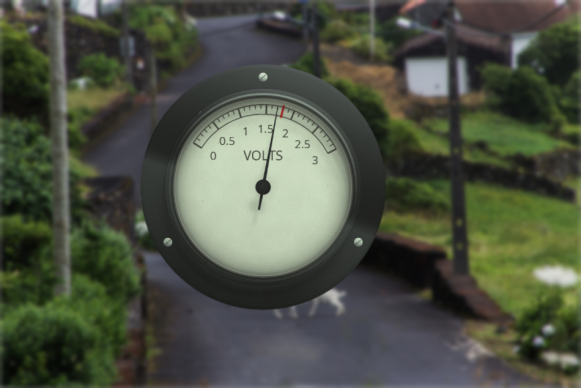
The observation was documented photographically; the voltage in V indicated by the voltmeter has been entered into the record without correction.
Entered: 1.7 V
